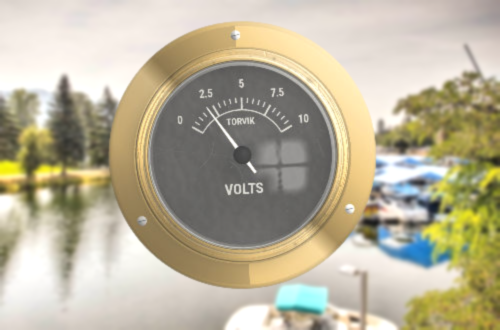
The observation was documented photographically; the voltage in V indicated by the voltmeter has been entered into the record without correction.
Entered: 2 V
